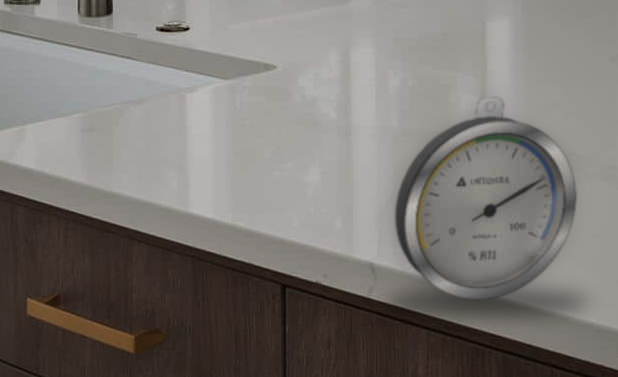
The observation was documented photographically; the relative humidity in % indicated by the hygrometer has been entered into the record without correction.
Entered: 76 %
